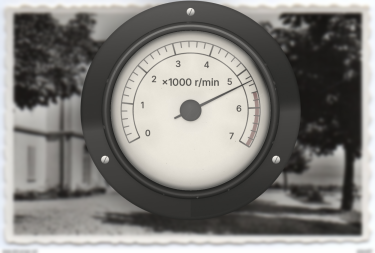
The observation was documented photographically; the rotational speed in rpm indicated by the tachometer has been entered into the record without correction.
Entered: 5300 rpm
